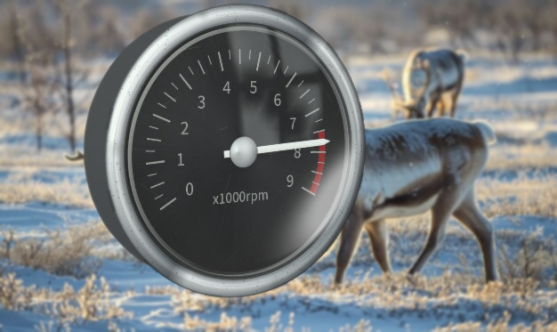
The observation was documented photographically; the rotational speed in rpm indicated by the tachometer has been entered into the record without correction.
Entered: 7750 rpm
